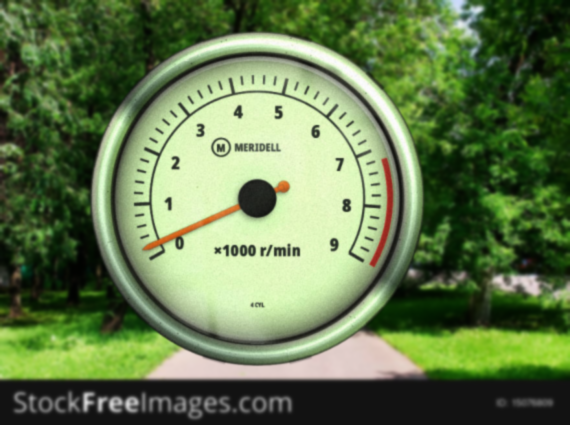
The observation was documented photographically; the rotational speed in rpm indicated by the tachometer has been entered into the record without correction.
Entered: 200 rpm
